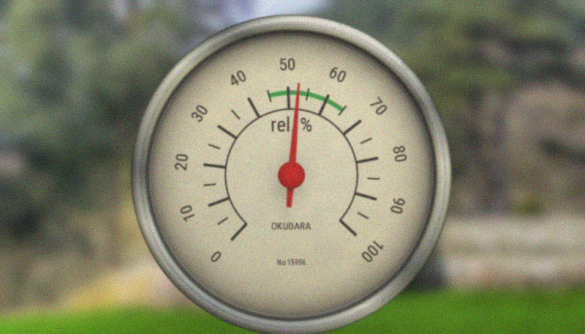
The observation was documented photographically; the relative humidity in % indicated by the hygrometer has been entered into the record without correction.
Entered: 52.5 %
